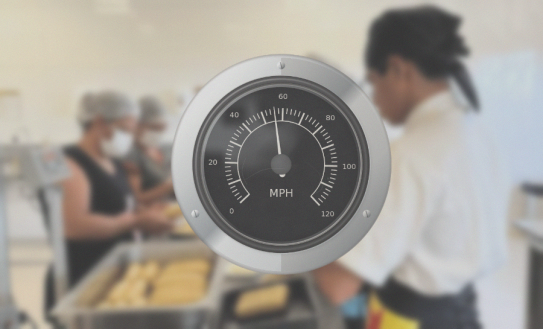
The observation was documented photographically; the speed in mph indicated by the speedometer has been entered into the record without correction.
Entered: 56 mph
